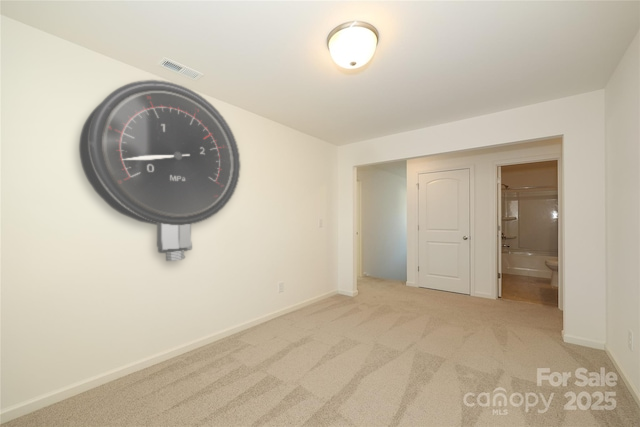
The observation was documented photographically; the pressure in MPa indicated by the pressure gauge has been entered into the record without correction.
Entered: 0.2 MPa
